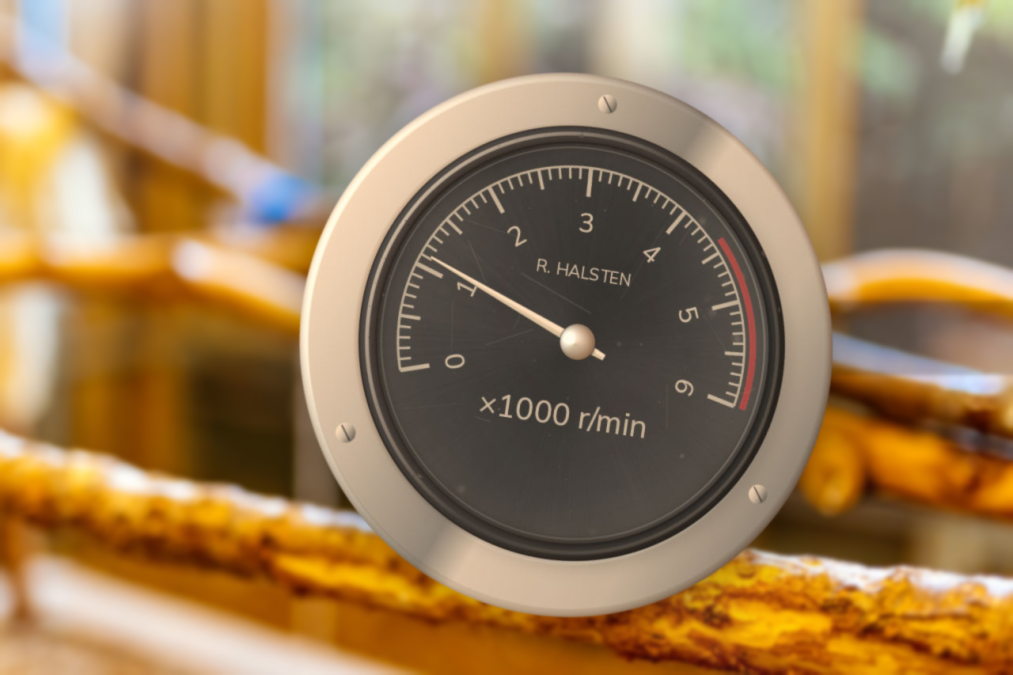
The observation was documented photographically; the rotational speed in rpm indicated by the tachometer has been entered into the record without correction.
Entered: 1100 rpm
